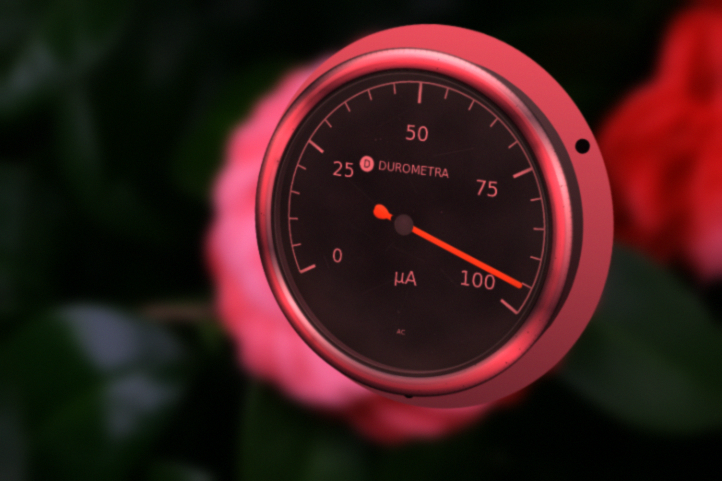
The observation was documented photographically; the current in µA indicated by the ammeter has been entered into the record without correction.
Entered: 95 µA
